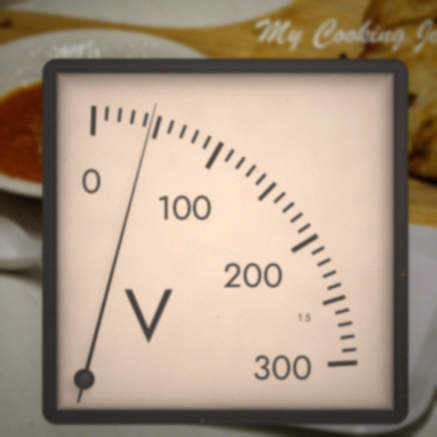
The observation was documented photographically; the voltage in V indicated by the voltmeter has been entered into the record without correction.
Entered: 45 V
